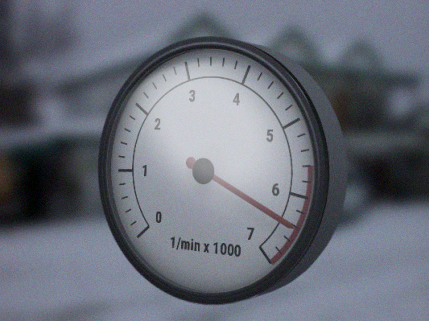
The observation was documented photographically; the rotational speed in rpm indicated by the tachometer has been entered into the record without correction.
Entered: 6400 rpm
